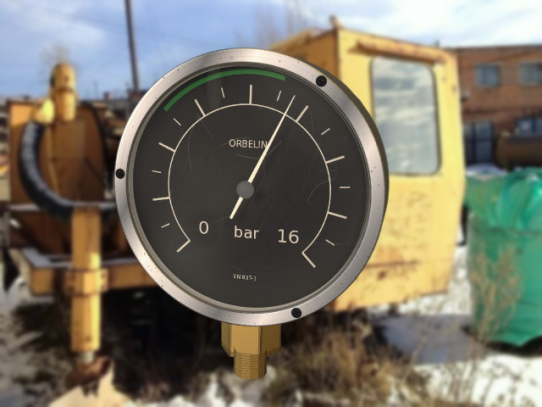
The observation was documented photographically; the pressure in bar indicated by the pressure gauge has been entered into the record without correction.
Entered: 9.5 bar
